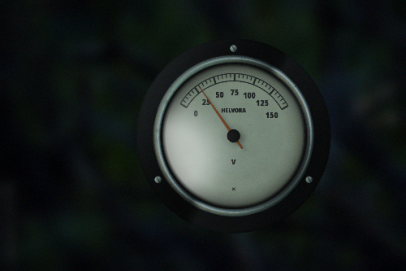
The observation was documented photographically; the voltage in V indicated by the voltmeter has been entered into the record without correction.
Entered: 30 V
